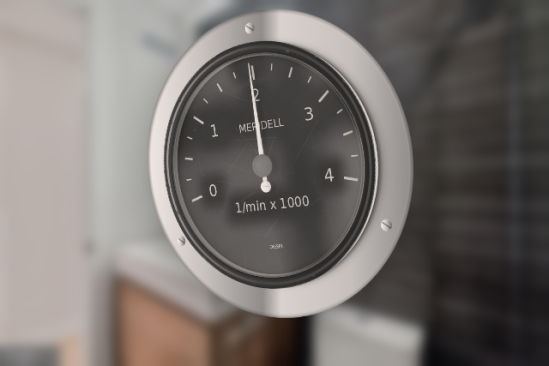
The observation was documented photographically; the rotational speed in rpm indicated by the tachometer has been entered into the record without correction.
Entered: 2000 rpm
